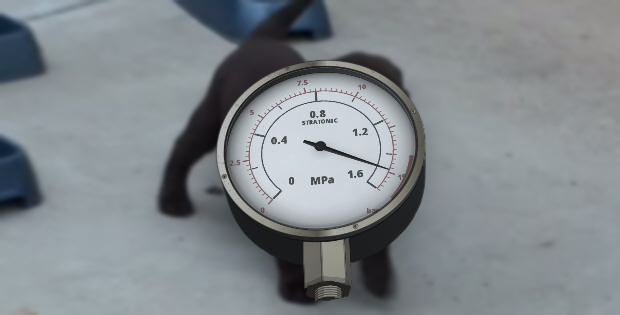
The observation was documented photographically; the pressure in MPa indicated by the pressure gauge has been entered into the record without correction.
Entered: 1.5 MPa
